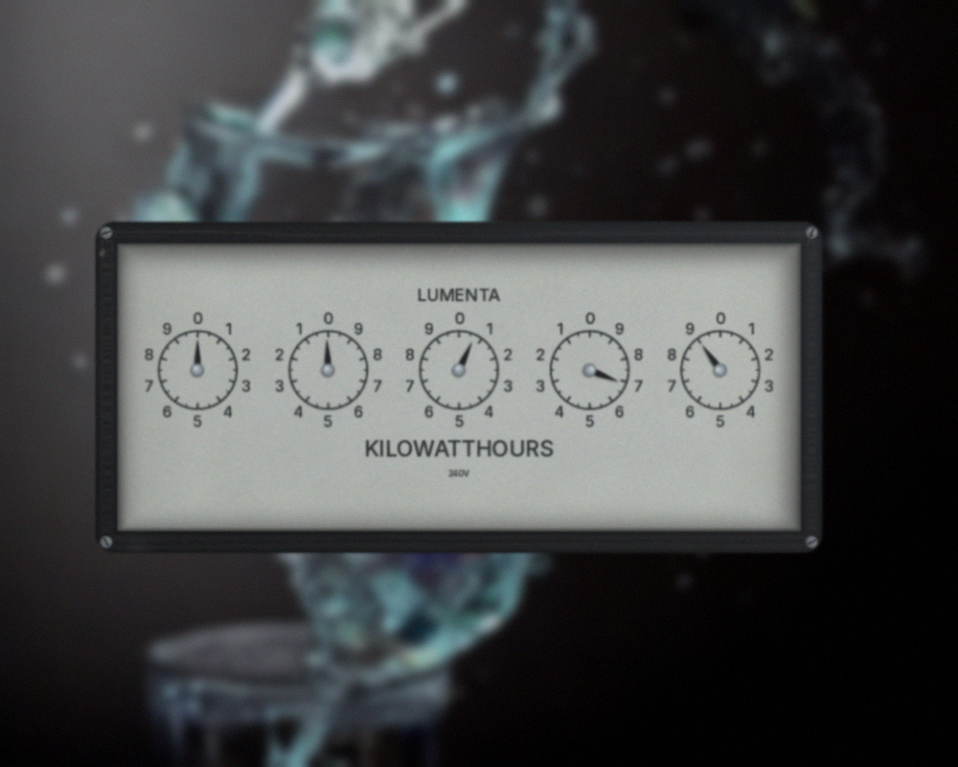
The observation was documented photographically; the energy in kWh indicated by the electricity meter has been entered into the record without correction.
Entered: 69 kWh
